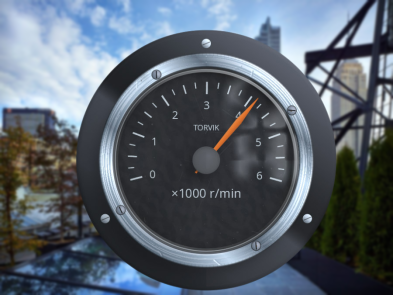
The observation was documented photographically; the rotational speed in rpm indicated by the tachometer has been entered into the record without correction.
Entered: 4125 rpm
